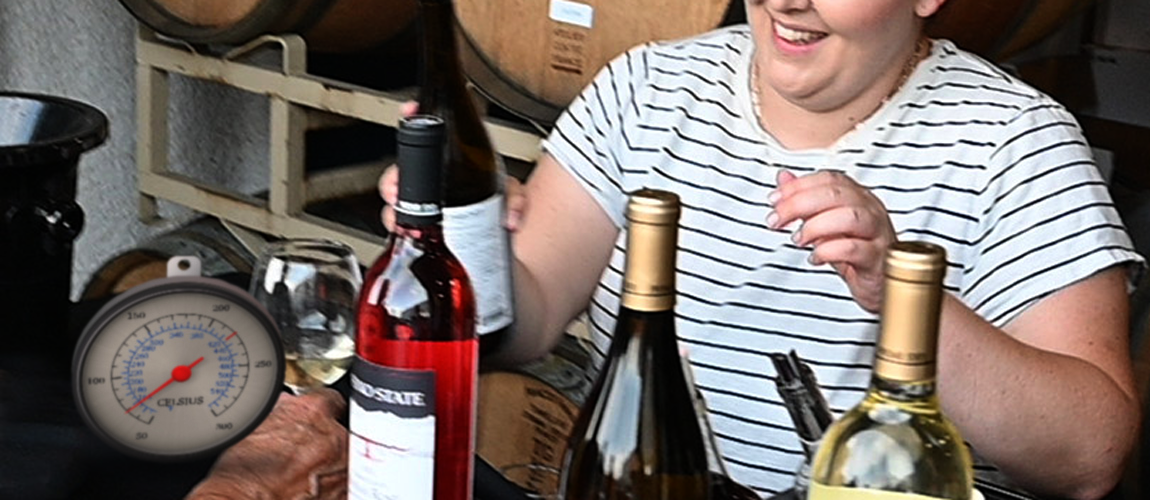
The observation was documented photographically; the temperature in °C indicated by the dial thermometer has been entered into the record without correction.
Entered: 70 °C
